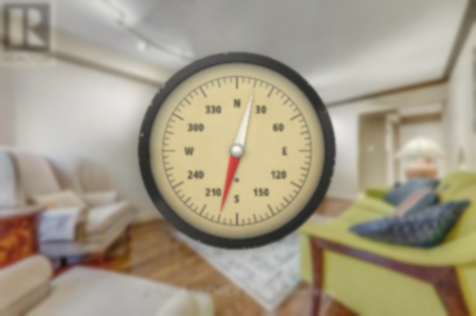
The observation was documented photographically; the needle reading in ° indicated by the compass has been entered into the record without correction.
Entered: 195 °
